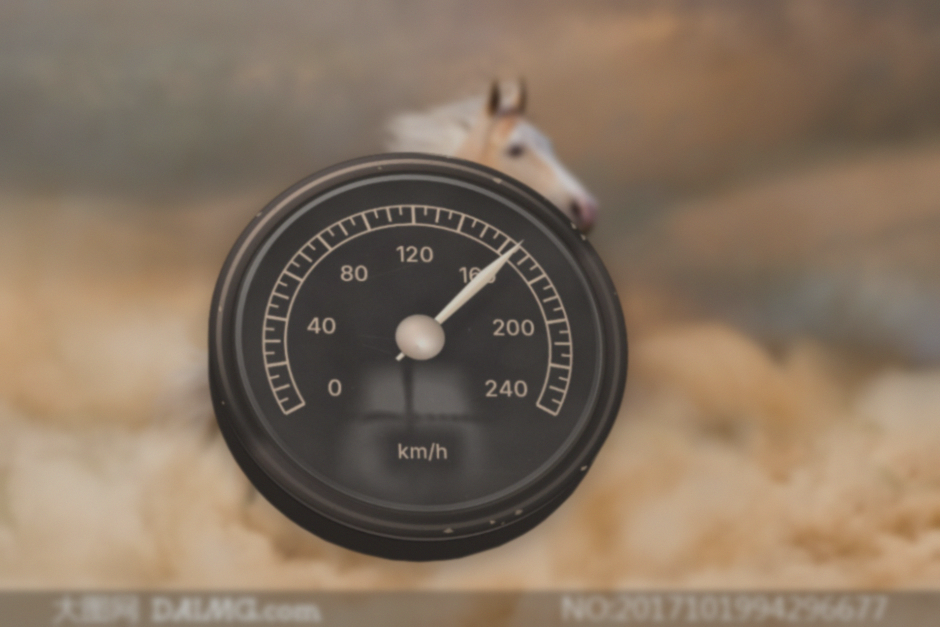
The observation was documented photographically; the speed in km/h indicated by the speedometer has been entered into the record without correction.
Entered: 165 km/h
